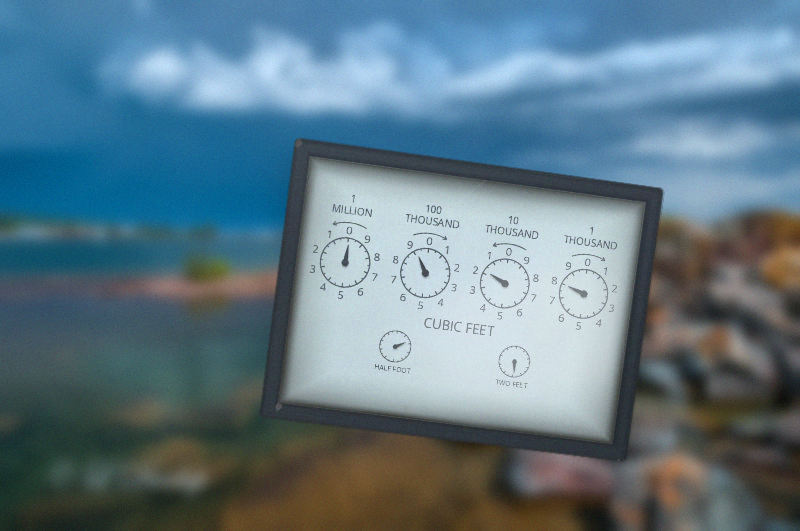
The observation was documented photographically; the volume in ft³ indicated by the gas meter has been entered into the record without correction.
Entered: 991800 ft³
